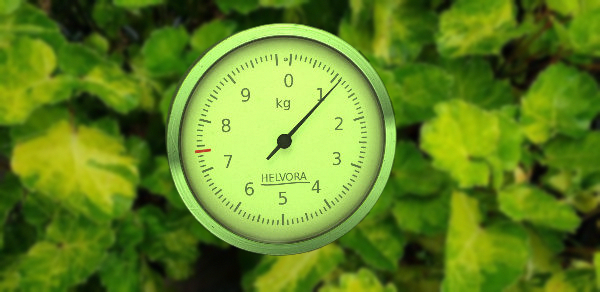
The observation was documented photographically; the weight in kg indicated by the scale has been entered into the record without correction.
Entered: 1.1 kg
